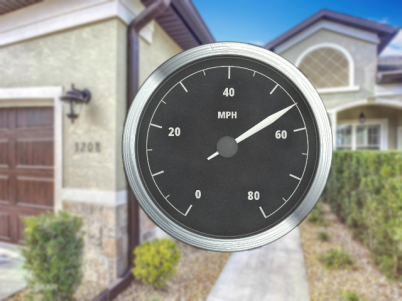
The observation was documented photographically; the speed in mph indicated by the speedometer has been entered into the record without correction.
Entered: 55 mph
